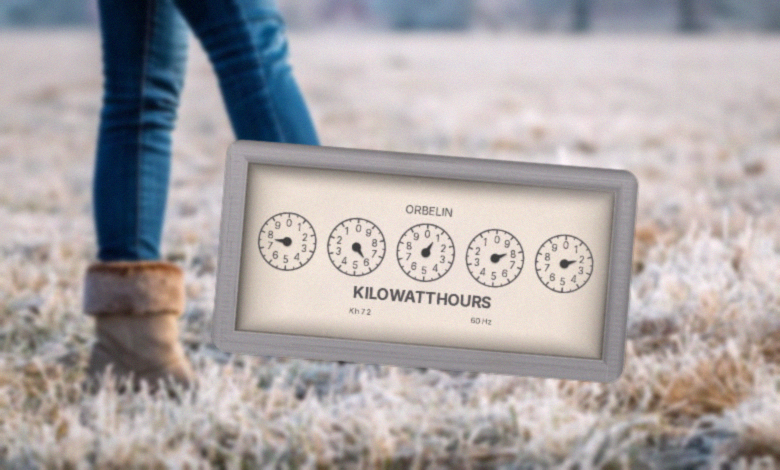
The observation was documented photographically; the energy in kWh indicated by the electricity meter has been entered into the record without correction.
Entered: 76082 kWh
